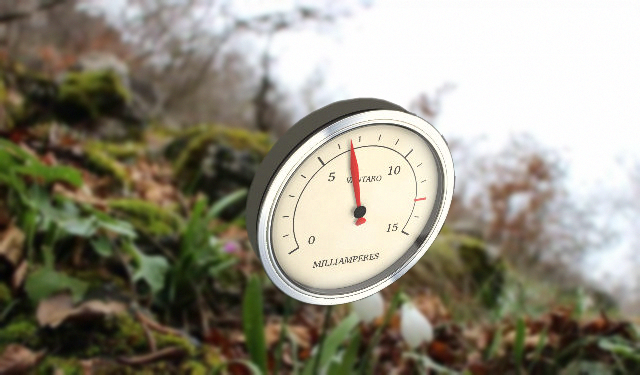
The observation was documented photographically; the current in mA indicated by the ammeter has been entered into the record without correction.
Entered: 6.5 mA
